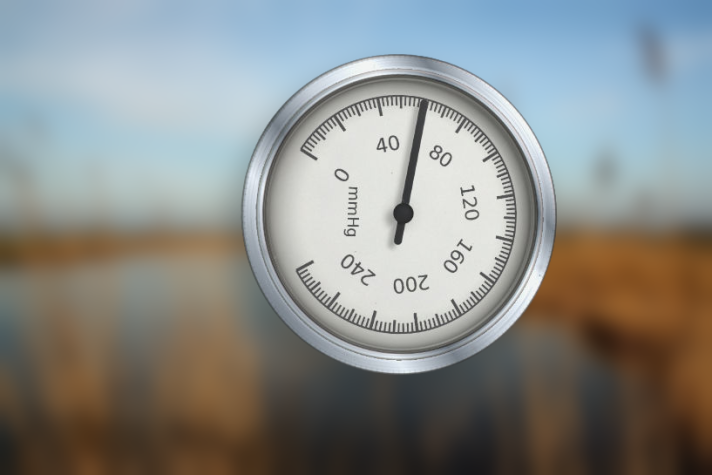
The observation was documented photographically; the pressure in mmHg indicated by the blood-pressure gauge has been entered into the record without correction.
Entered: 60 mmHg
